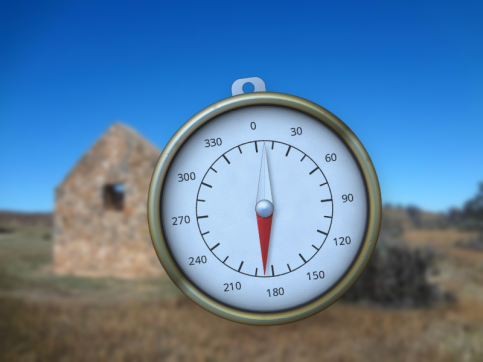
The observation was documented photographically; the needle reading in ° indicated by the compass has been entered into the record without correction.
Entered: 187.5 °
